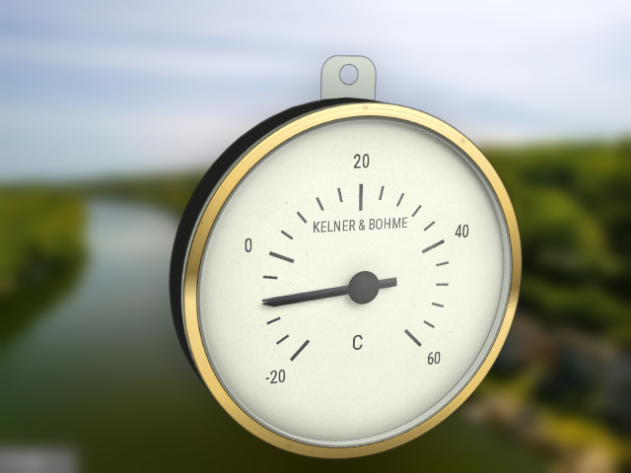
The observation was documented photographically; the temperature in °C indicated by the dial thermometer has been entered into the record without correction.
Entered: -8 °C
